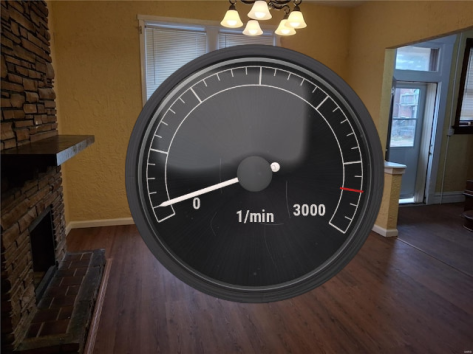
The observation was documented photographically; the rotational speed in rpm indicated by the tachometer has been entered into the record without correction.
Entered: 100 rpm
